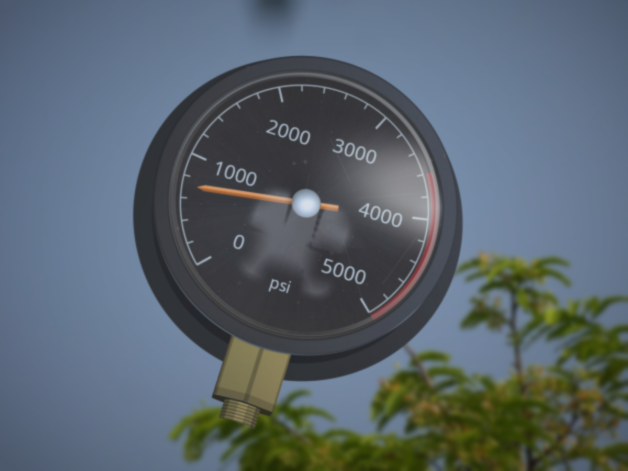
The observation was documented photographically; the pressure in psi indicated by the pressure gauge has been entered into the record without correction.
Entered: 700 psi
